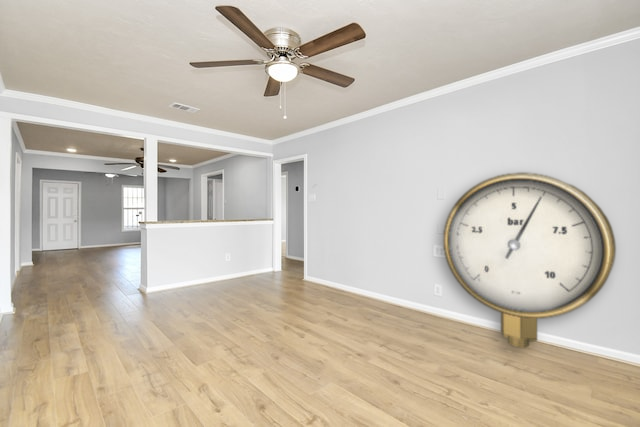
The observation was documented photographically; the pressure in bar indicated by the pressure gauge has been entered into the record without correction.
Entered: 6 bar
